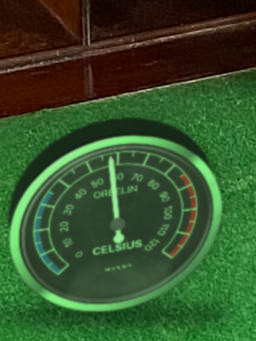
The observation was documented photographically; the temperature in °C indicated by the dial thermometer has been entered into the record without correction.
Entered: 57.5 °C
